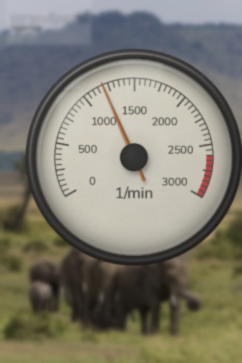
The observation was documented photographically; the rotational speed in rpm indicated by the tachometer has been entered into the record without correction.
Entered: 1200 rpm
